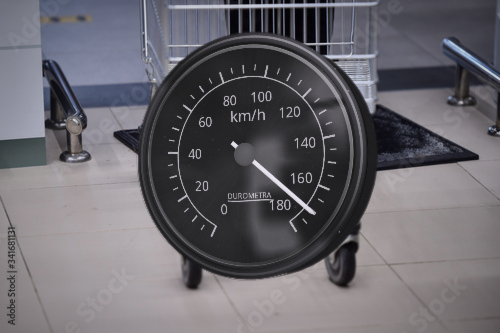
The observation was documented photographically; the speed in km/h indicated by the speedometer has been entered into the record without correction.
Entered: 170 km/h
